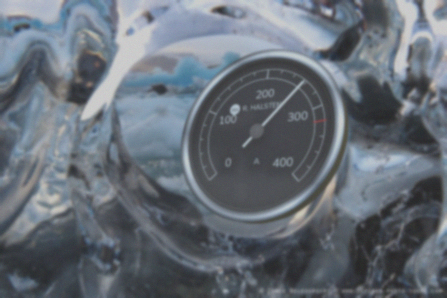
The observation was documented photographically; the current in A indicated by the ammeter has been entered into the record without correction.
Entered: 260 A
